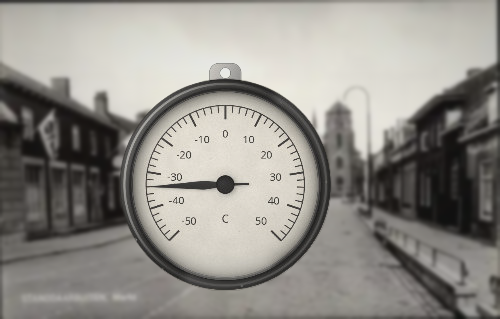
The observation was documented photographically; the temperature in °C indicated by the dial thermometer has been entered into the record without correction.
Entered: -34 °C
